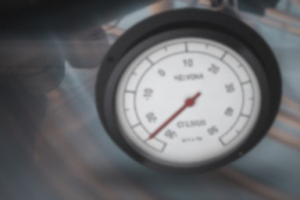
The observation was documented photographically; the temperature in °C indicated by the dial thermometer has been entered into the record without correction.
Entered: -25 °C
